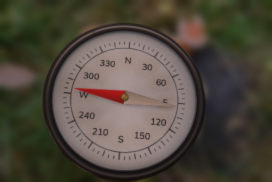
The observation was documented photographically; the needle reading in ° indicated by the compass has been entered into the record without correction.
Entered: 275 °
